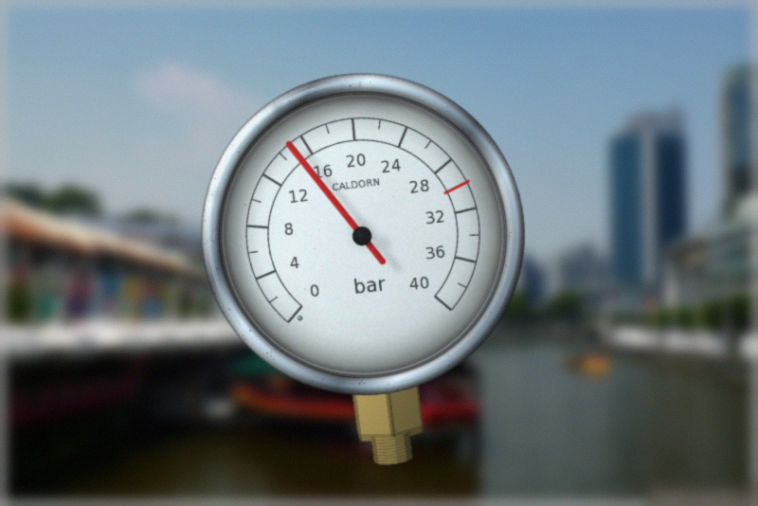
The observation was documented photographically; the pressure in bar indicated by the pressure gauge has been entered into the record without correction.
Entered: 15 bar
